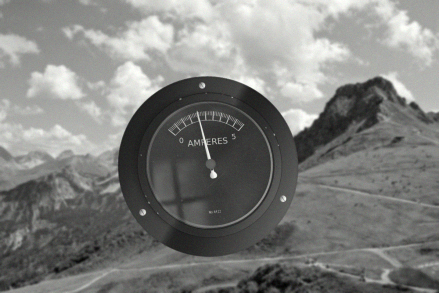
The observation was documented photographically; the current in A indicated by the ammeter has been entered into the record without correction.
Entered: 2 A
